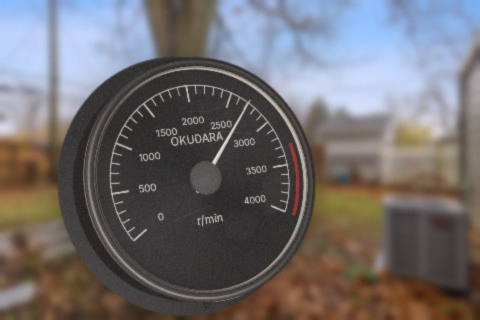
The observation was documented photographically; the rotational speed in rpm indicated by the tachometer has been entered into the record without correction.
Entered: 2700 rpm
